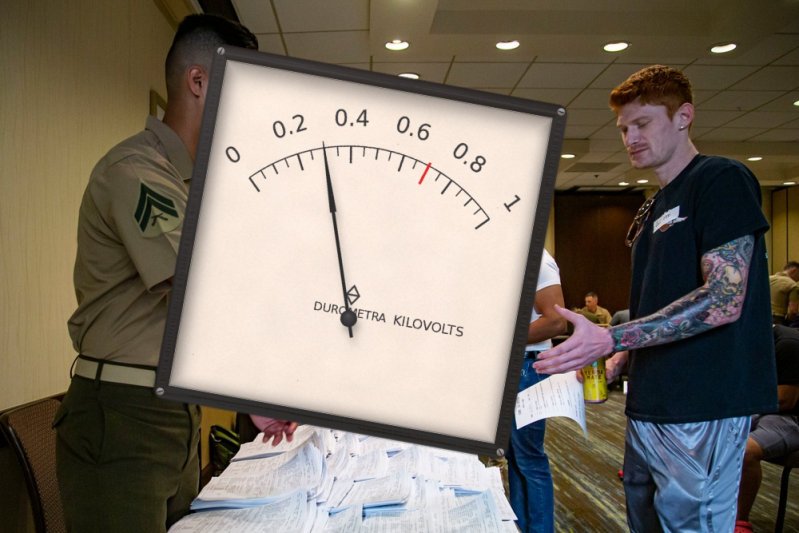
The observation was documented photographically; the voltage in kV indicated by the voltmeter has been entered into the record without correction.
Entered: 0.3 kV
